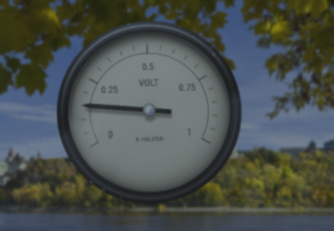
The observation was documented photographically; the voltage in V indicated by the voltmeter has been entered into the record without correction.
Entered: 0.15 V
